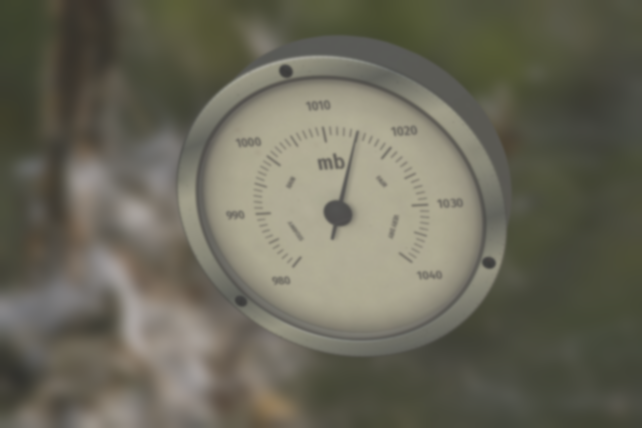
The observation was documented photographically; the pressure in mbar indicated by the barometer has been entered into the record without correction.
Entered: 1015 mbar
